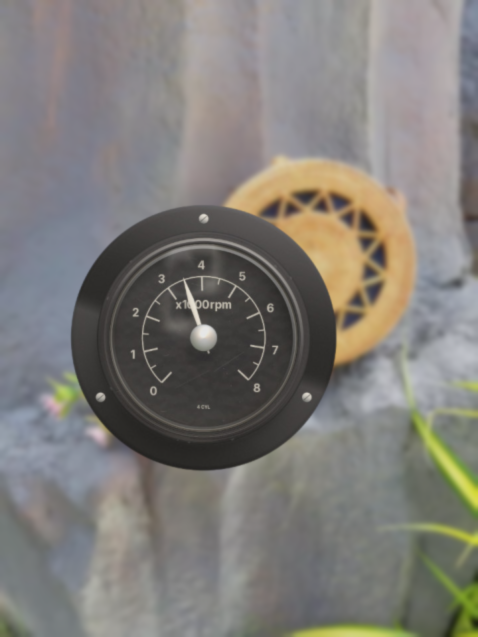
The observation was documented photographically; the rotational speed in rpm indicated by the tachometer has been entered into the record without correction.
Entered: 3500 rpm
